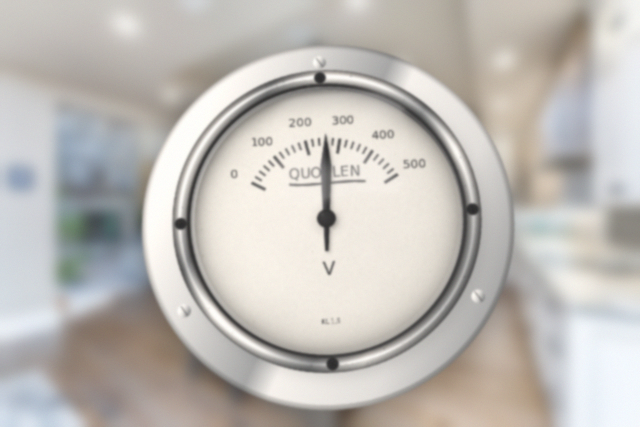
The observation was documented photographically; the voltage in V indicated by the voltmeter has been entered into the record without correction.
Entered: 260 V
